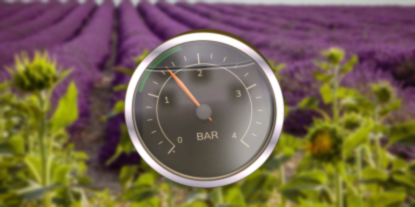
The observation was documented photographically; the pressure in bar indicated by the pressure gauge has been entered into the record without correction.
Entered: 1.5 bar
